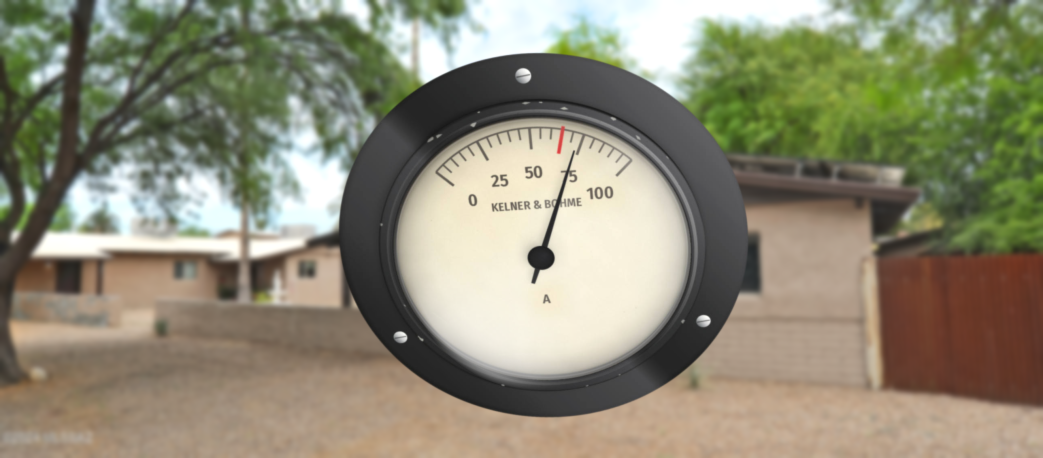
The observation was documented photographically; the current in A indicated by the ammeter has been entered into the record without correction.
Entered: 72.5 A
